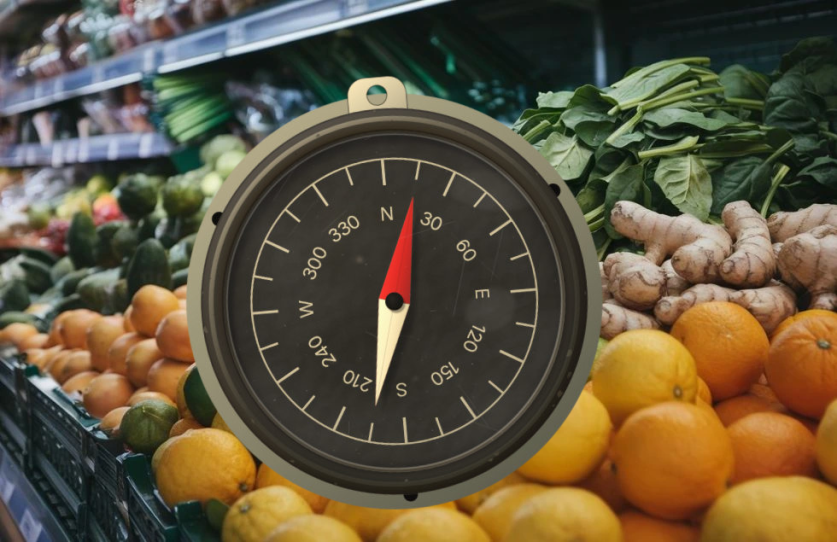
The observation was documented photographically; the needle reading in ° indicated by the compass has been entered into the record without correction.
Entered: 15 °
